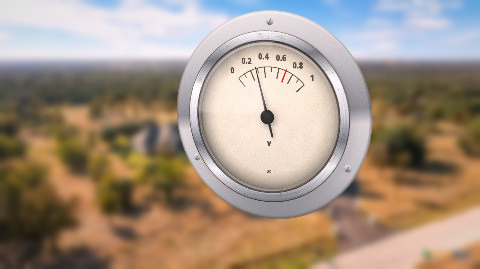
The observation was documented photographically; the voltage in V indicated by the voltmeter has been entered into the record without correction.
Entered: 0.3 V
